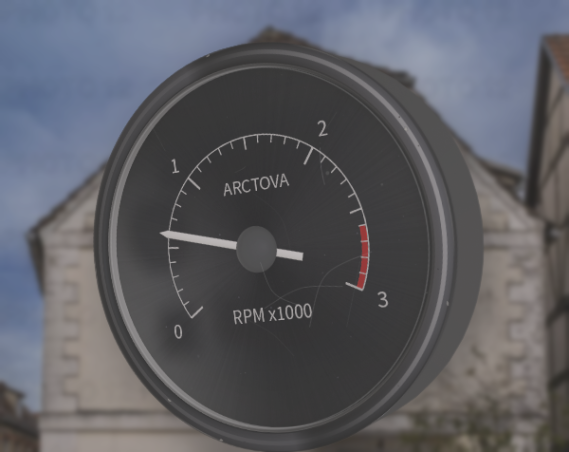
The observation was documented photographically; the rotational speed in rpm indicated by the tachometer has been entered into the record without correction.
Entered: 600 rpm
